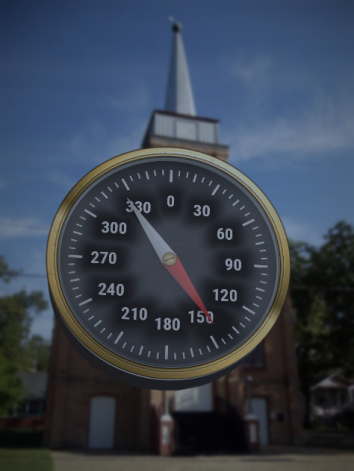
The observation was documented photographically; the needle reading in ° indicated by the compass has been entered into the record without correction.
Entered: 145 °
